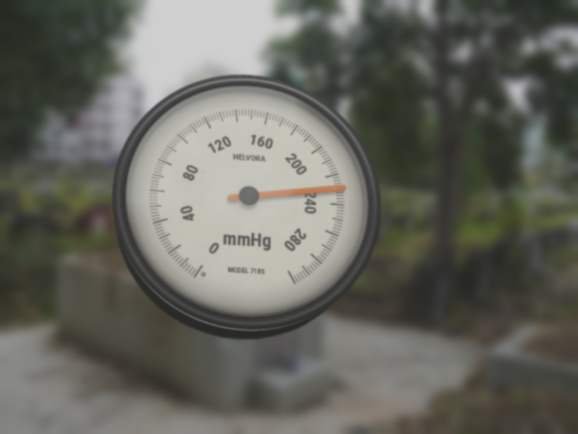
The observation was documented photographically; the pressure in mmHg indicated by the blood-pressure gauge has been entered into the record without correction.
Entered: 230 mmHg
